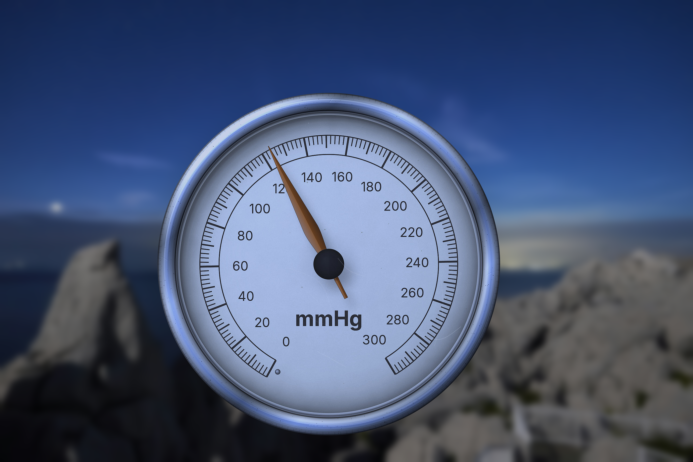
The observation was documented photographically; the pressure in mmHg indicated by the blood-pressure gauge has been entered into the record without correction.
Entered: 124 mmHg
